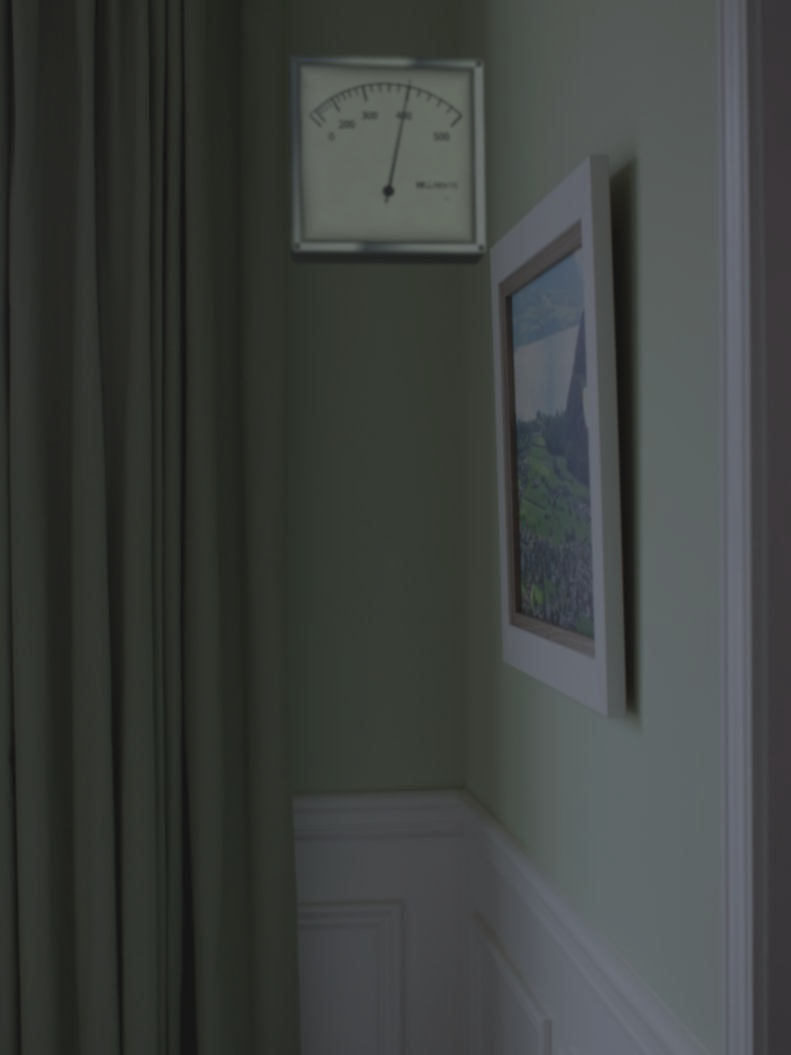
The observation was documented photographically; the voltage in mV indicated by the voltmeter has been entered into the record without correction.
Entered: 400 mV
